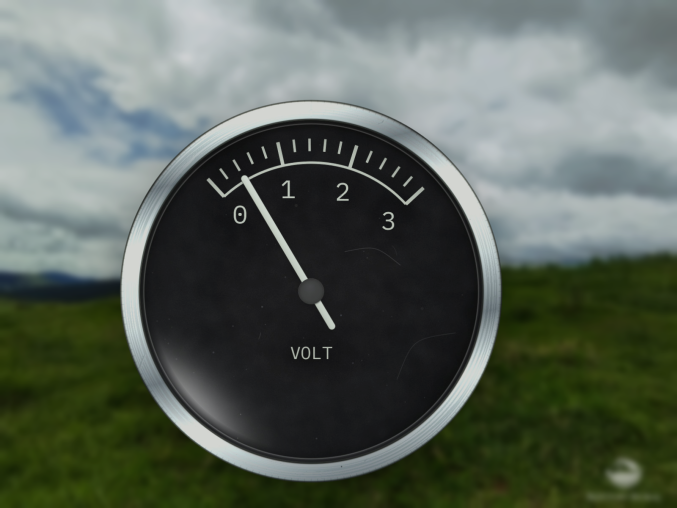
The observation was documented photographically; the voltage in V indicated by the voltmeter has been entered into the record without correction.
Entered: 0.4 V
